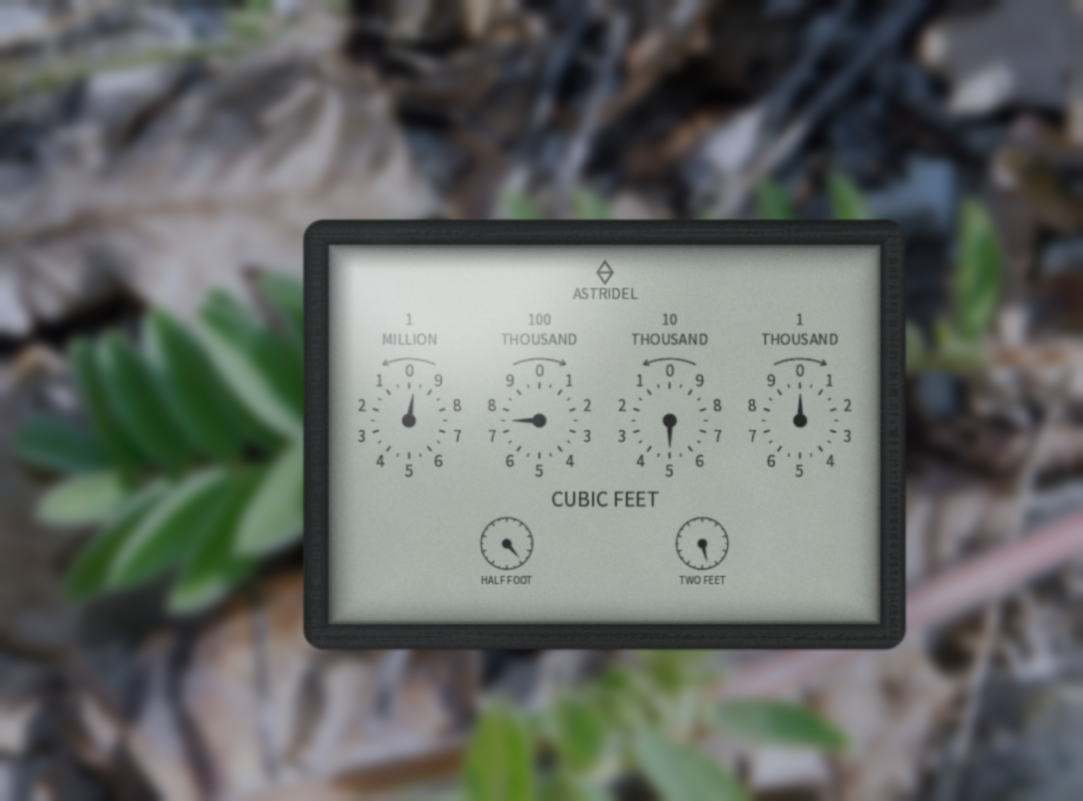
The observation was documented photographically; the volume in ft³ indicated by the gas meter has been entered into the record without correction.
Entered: 975000 ft³
